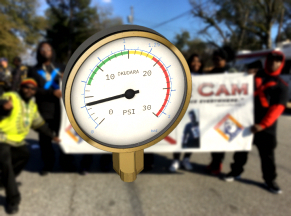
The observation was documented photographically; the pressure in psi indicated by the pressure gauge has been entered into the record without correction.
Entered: 4 psi
